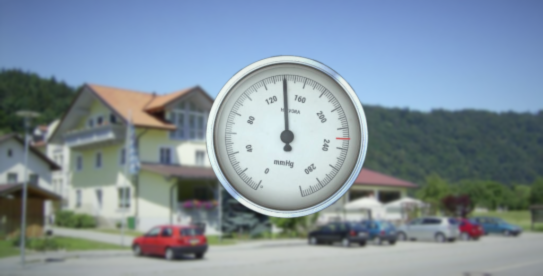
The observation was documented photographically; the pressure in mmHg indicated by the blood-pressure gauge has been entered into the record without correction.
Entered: 140 mmHg
